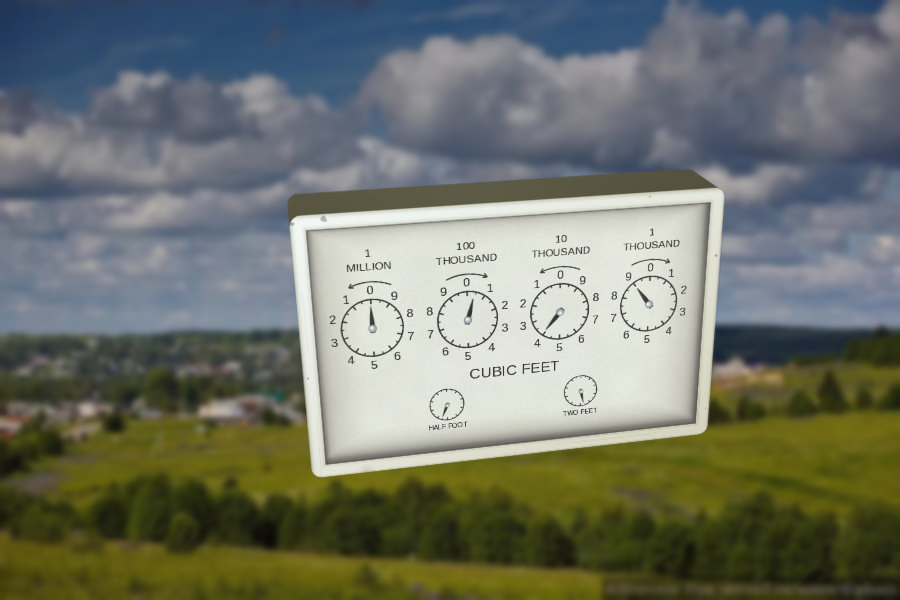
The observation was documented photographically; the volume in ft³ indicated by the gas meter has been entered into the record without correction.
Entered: 3900 ft³
